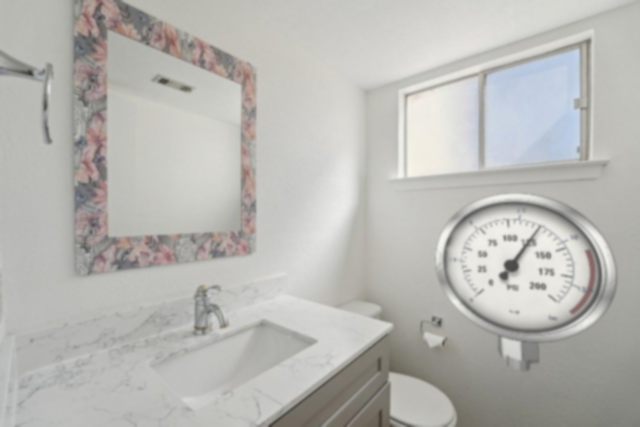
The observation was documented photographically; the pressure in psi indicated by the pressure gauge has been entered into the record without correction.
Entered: 125 psi
